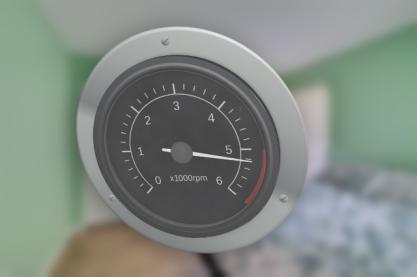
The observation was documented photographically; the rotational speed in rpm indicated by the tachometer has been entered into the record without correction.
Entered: 5200 rpm
